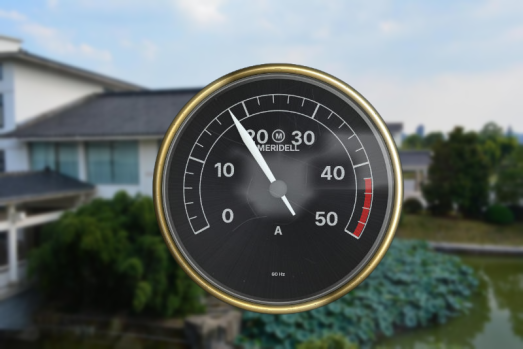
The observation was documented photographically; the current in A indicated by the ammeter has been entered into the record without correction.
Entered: 18 A
